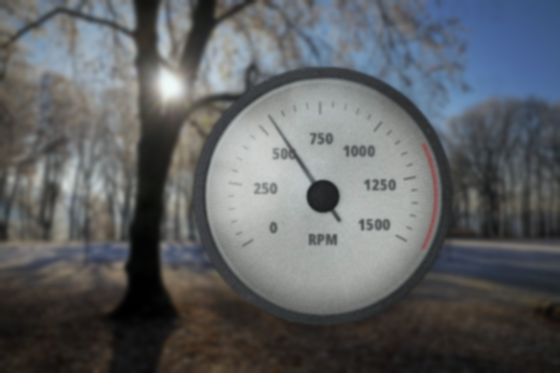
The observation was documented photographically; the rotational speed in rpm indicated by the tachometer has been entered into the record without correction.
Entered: 550 rpm
